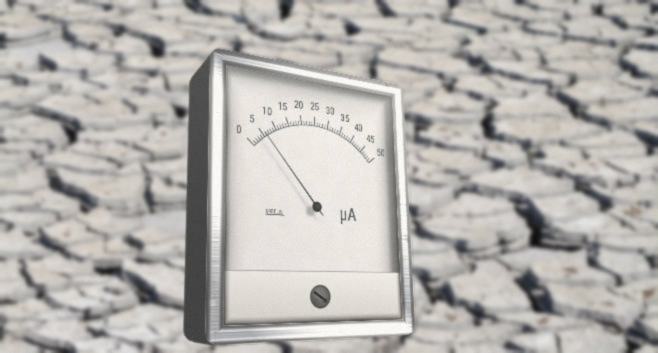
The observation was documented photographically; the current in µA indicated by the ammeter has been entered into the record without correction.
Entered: 5 µA
